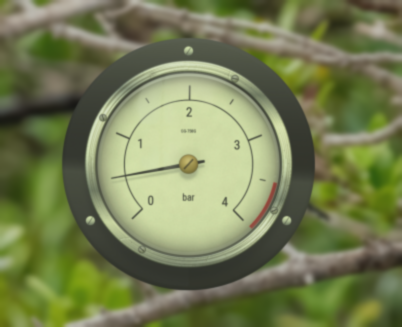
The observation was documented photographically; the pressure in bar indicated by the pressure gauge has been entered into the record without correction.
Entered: 0.5 bar
